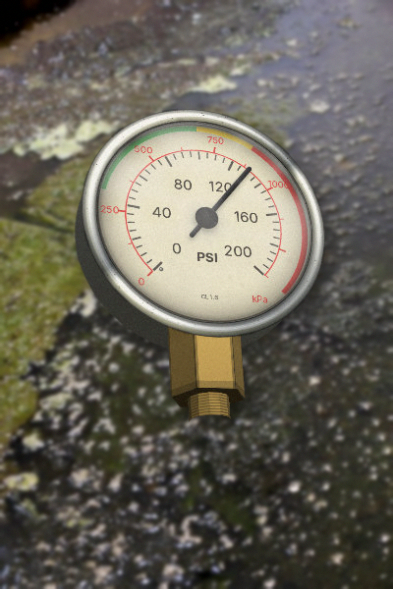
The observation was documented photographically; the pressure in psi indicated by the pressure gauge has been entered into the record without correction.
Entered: 130 psi
